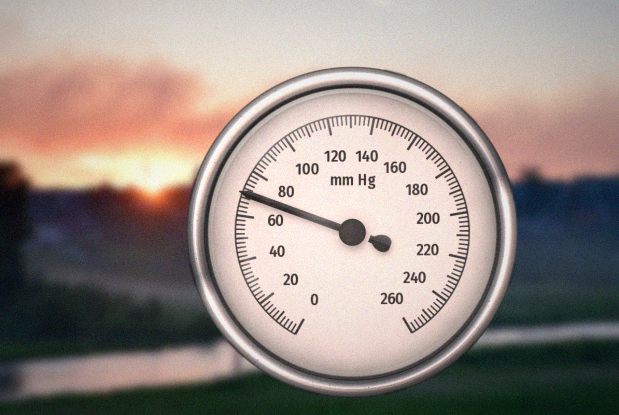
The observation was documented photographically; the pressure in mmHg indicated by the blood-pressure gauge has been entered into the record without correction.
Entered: 70 mmHg
